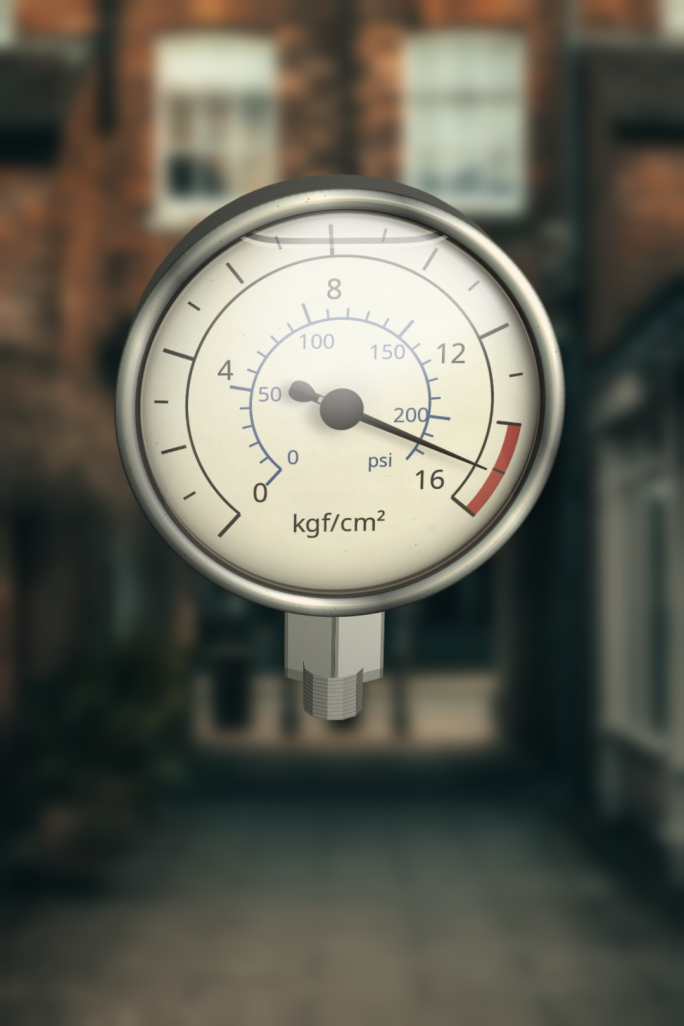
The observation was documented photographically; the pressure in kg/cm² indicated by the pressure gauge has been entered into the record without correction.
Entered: 15 kg/cm²
